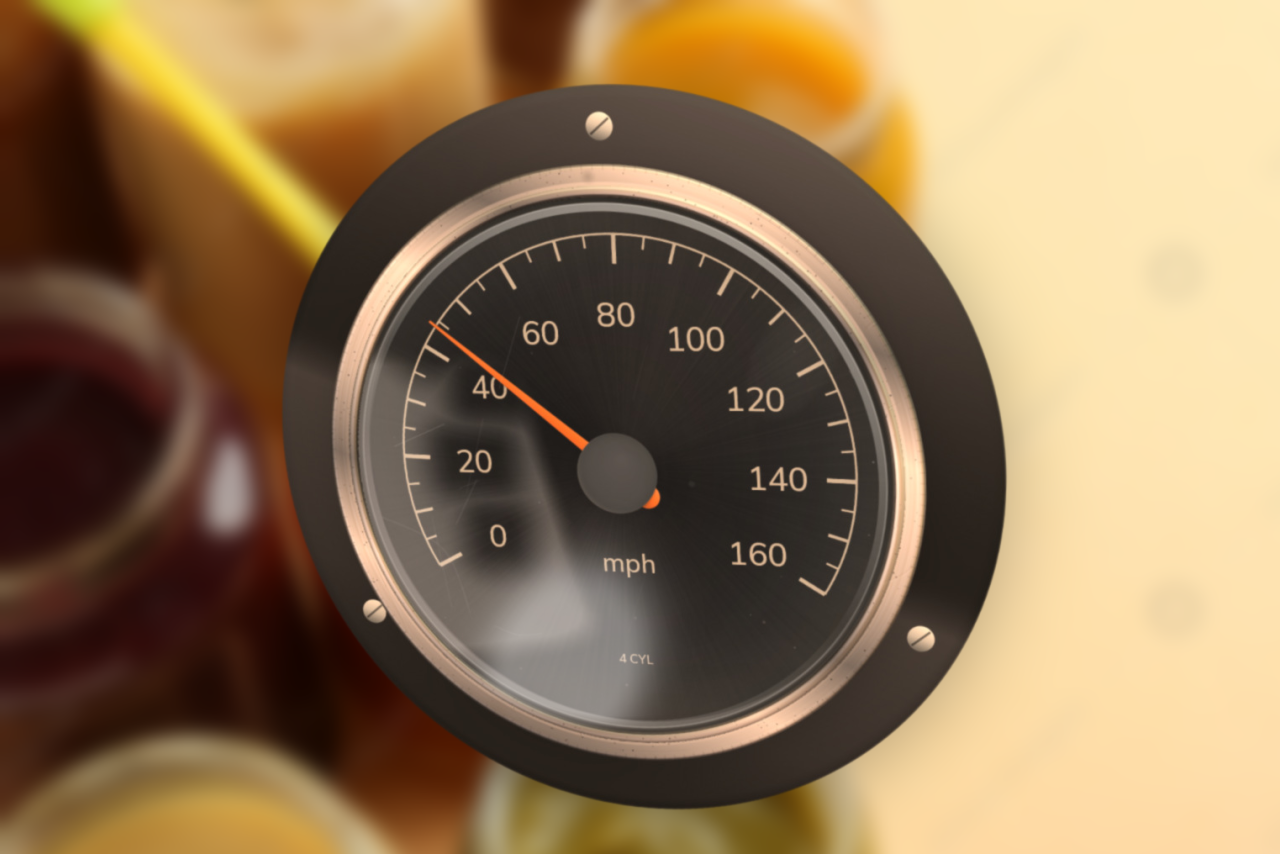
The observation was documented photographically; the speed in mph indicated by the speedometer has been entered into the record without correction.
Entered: 45 mph
